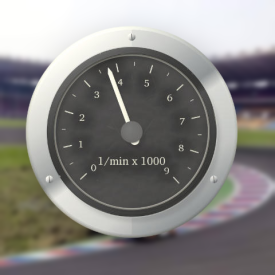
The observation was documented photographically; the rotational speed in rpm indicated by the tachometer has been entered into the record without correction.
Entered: 3750 rpm
